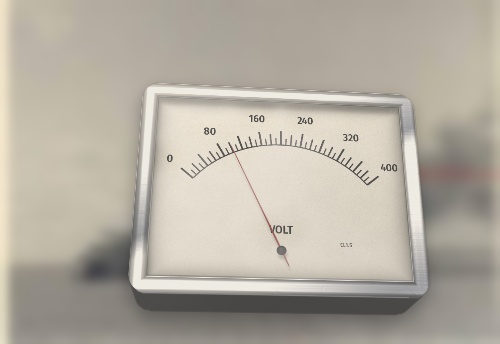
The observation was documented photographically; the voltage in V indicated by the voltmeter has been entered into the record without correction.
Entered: 100 V
